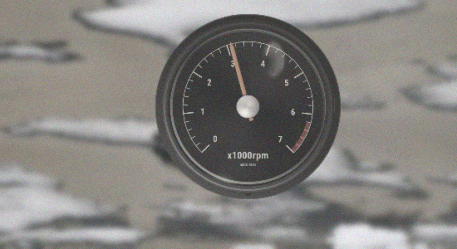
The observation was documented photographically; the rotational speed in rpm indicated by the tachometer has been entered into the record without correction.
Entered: 3100 rpm
